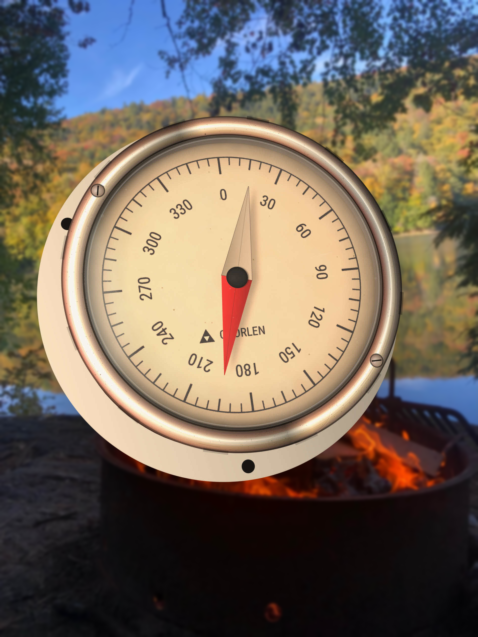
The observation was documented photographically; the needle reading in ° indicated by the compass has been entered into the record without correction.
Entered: 195 °
